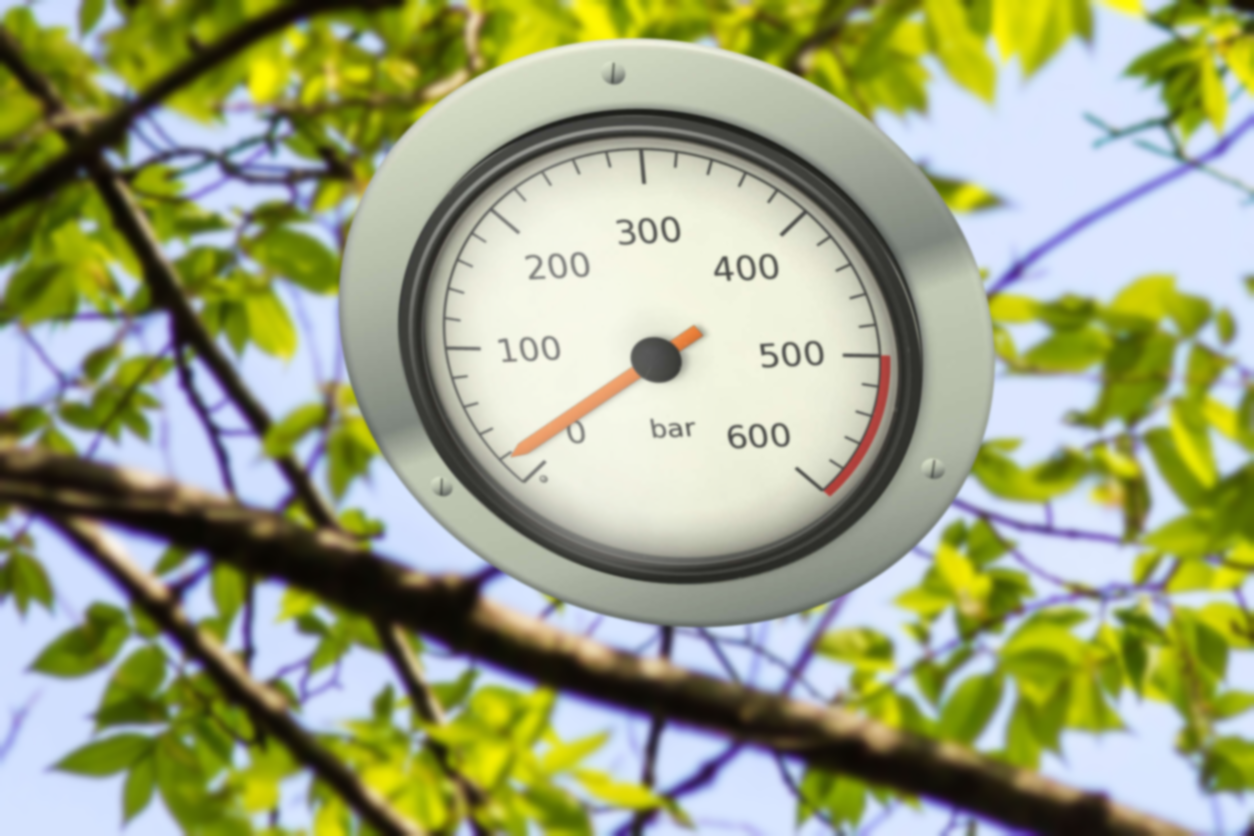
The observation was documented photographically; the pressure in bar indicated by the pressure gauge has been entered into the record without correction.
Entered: 20 bar
